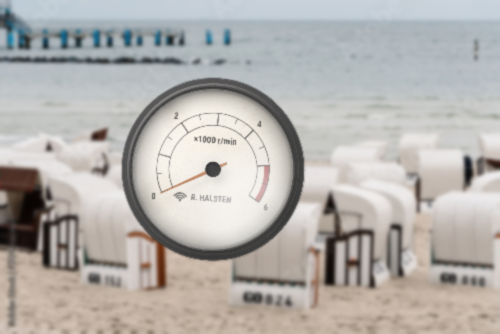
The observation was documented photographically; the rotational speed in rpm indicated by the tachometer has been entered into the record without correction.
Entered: 0 rpm
